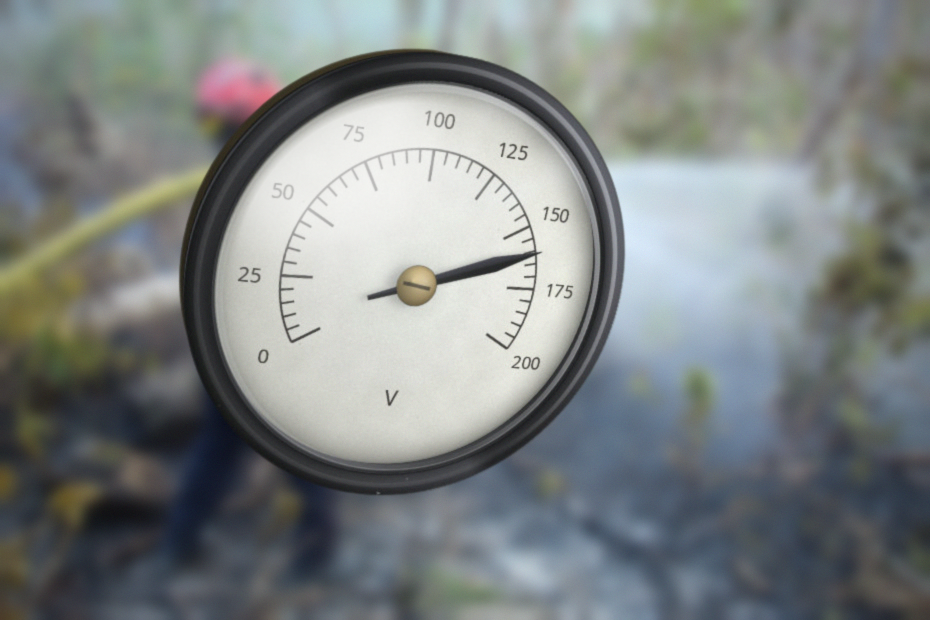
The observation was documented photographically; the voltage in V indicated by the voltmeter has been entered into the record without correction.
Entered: 160 V
